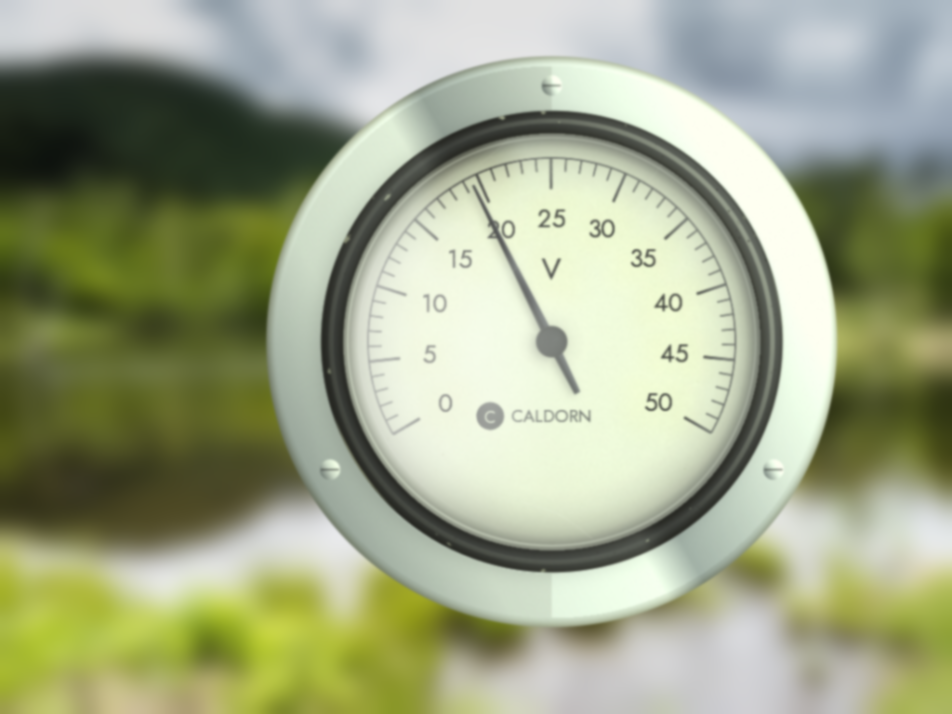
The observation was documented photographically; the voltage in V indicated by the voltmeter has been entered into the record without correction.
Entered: 19.5 V
